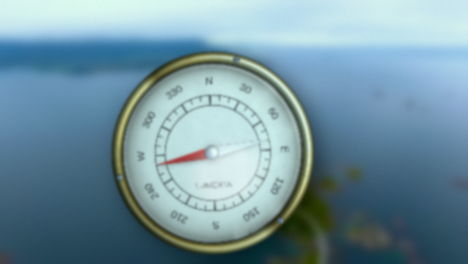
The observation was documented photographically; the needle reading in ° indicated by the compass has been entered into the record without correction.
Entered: 260 °
